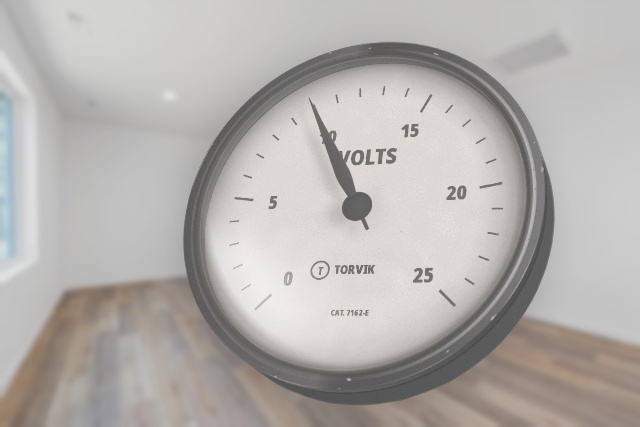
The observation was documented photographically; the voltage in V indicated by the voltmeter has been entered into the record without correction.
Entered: 10 V
